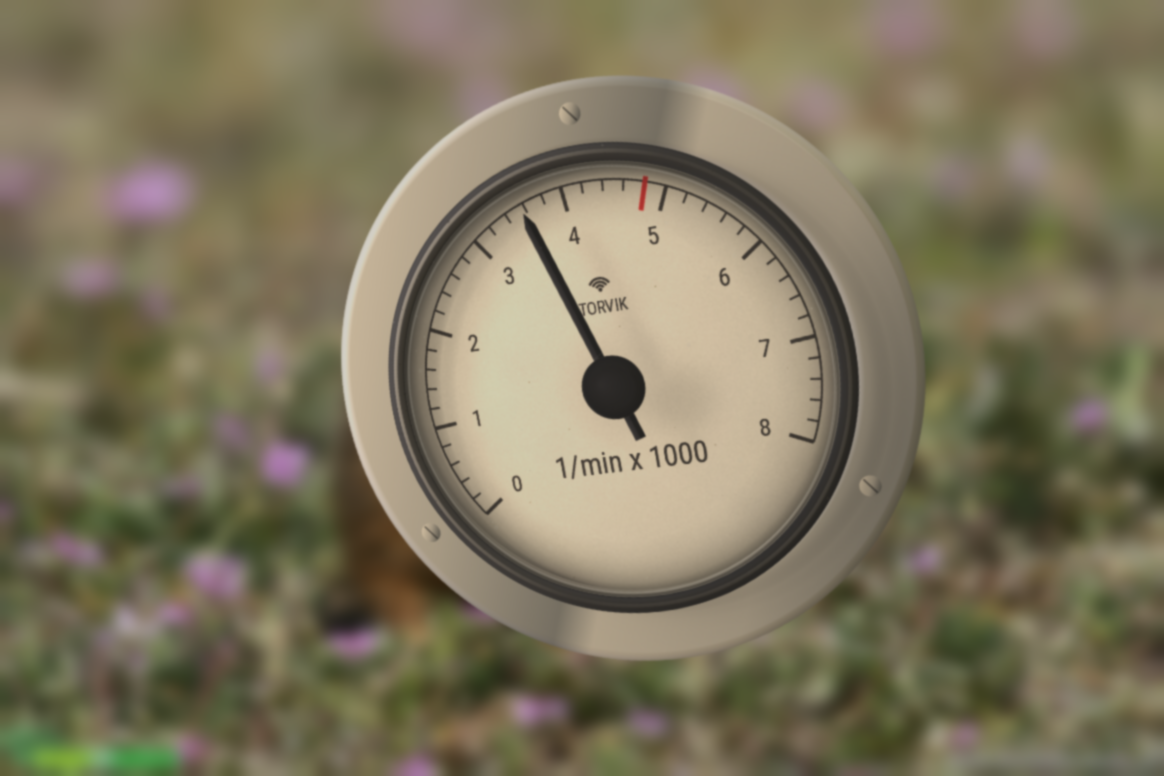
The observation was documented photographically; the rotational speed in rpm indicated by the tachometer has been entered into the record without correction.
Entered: 3600 rpm
